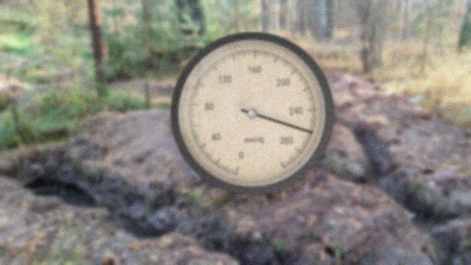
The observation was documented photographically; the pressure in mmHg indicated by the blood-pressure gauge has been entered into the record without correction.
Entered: 260 mmHg
